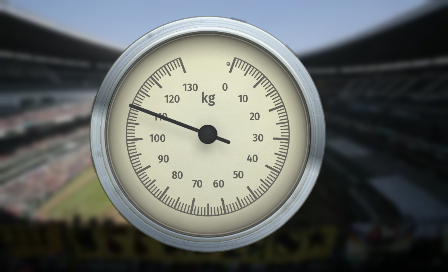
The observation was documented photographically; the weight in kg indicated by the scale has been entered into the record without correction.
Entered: 110 kg
